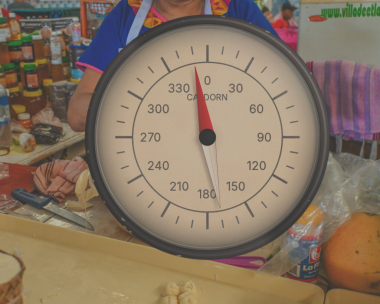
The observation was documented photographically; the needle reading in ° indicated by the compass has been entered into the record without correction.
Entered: 350 °
